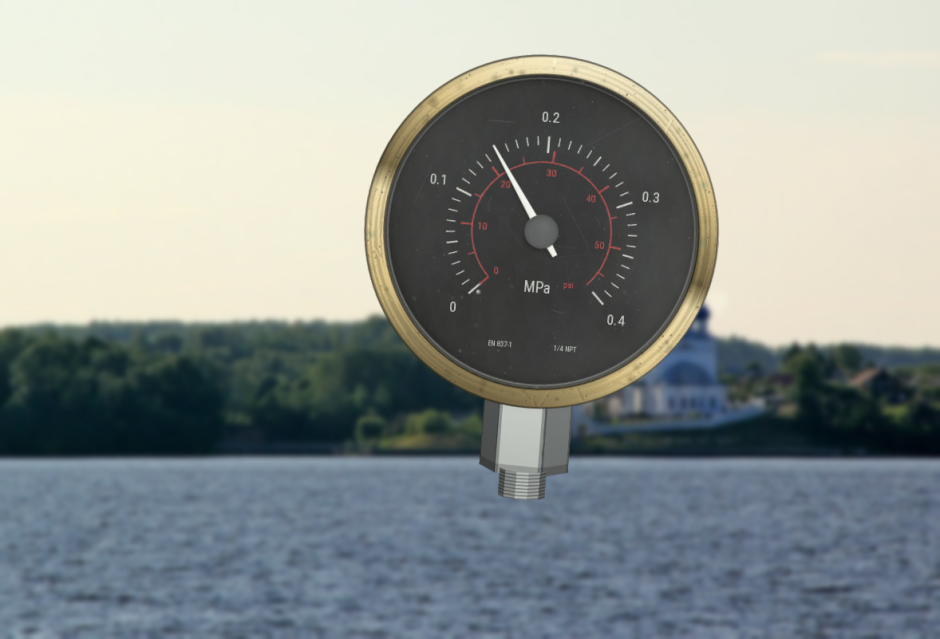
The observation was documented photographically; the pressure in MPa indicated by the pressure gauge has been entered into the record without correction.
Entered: 0.15 MPa
